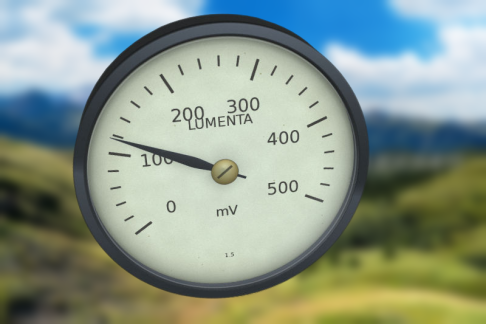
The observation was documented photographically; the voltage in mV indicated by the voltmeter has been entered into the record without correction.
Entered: 120 mV
